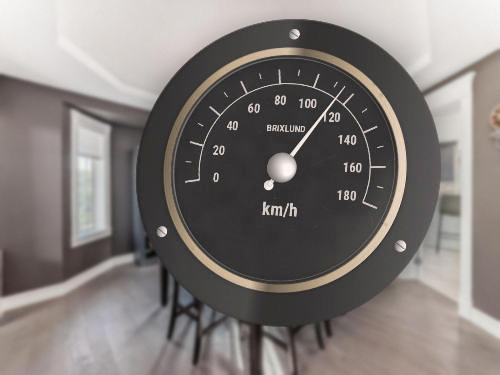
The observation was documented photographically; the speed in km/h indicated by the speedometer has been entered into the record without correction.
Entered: 115 km/h
